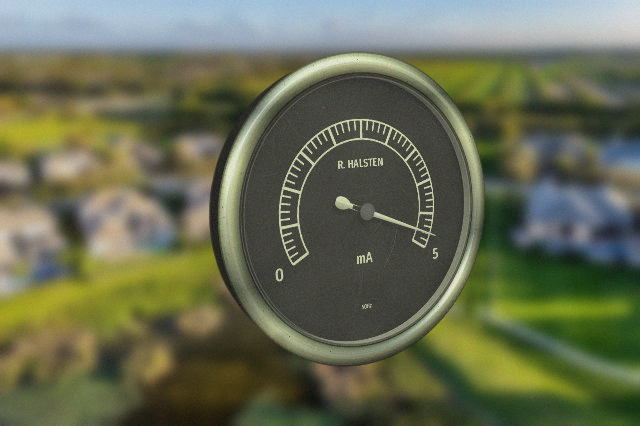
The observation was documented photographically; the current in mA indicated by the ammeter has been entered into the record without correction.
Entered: 4.8 mA
